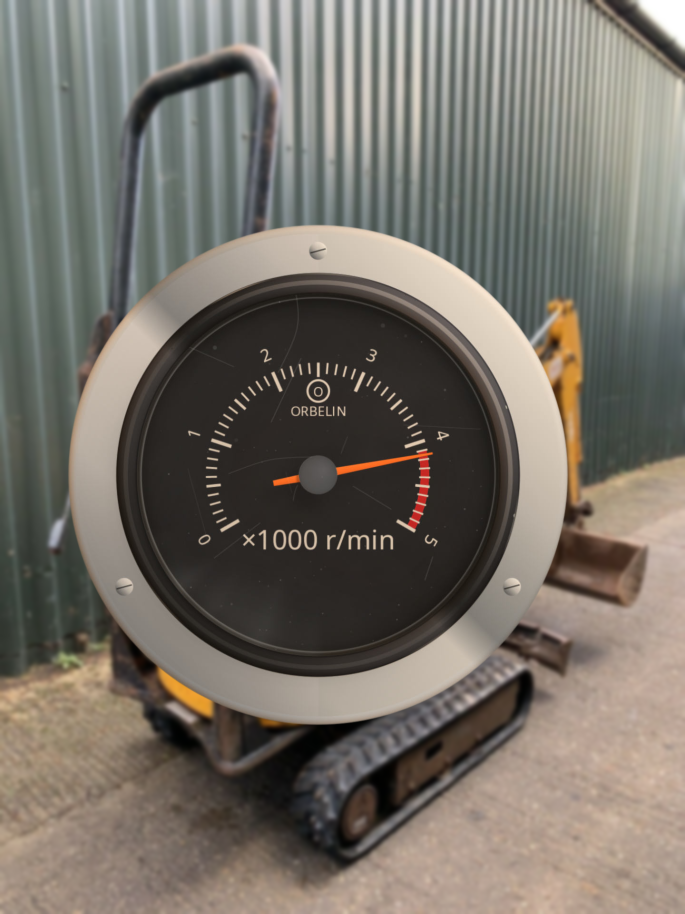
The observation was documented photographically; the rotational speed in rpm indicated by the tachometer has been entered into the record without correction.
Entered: 4150 rpm
